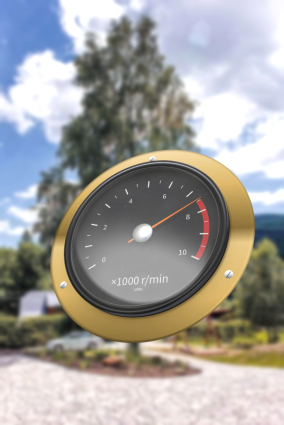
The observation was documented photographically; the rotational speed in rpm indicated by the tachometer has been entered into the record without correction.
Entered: 7500 rpm
